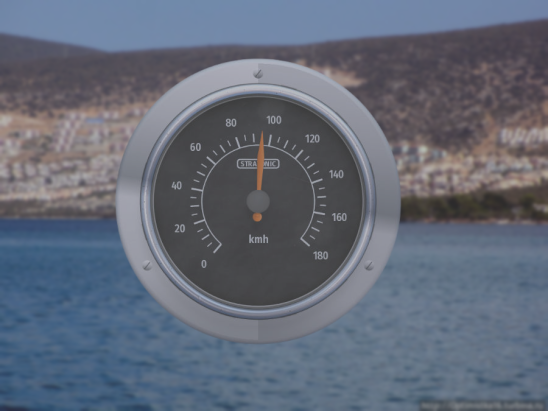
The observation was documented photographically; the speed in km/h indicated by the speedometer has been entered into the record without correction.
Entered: 95 km/h
